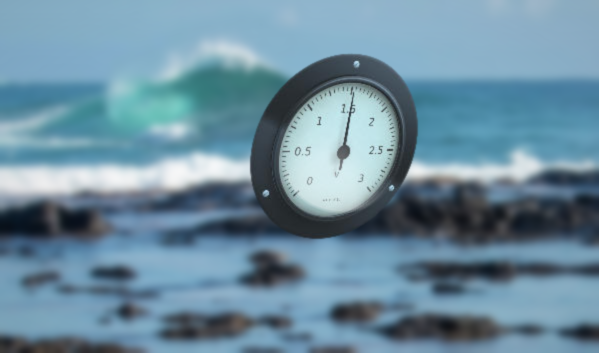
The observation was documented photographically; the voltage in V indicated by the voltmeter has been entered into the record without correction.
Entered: 1.5 V
